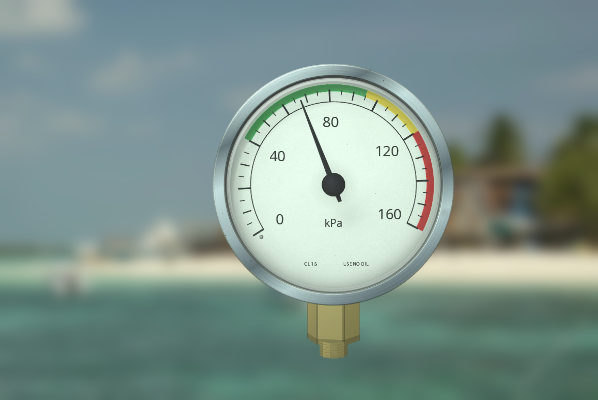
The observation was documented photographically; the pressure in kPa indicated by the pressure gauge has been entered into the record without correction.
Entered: 67.5 kPa
